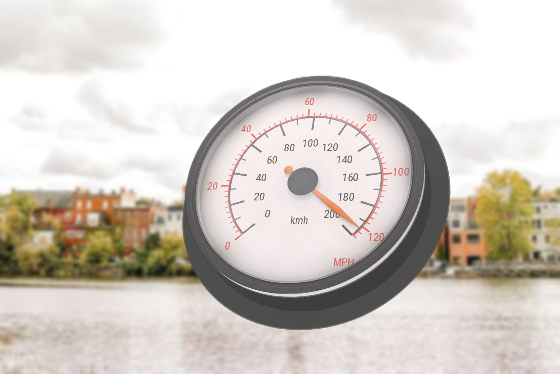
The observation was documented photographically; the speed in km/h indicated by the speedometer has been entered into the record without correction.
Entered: 195 km/h
